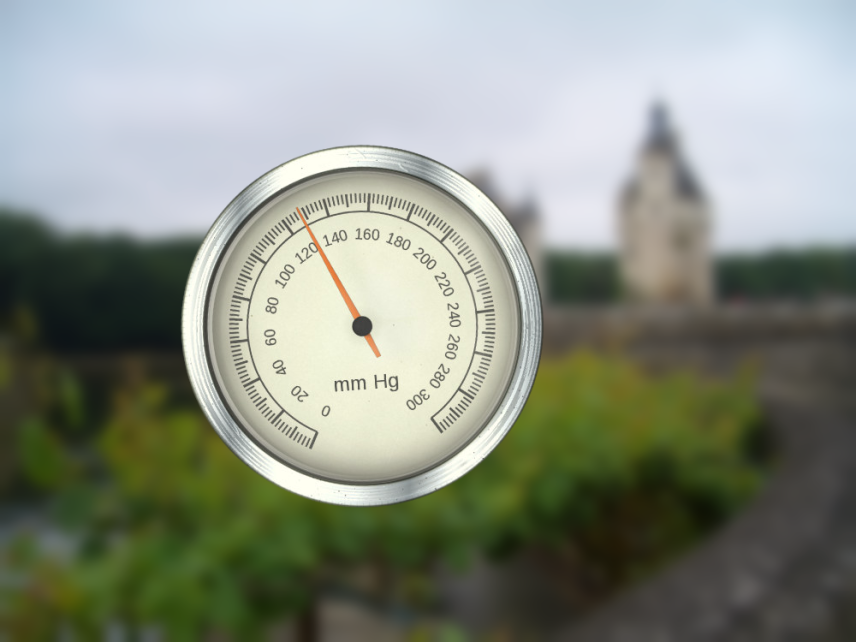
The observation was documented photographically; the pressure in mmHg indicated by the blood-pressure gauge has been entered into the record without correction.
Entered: 128 mmHg
